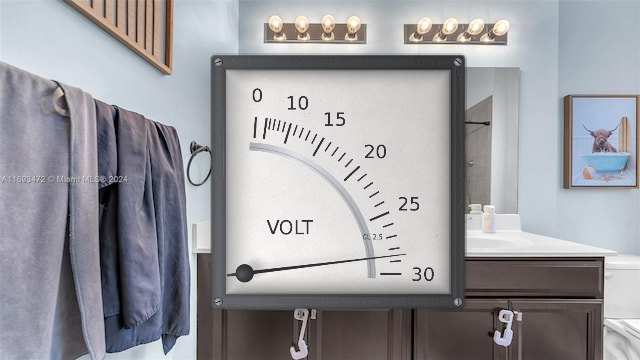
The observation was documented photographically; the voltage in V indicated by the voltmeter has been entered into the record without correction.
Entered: 28.5 V
